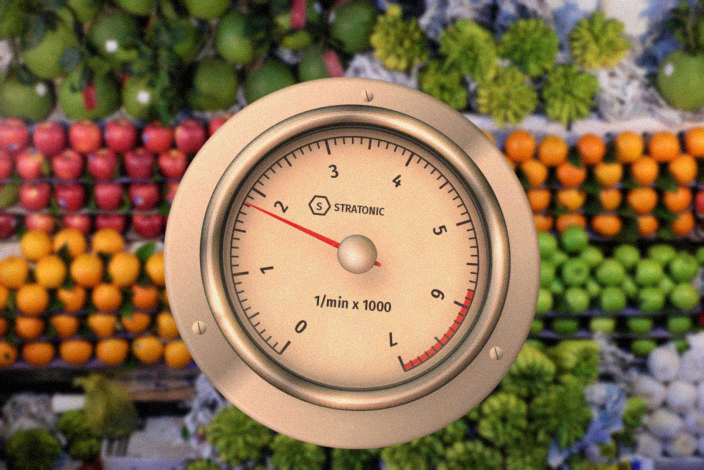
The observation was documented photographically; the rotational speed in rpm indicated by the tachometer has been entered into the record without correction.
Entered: 1800 rpm
